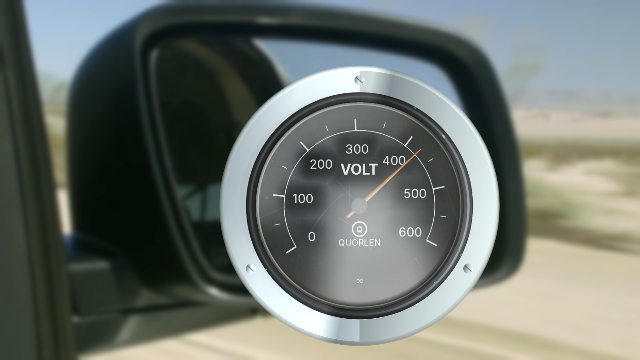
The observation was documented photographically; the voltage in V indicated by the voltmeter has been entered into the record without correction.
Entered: 425 V
